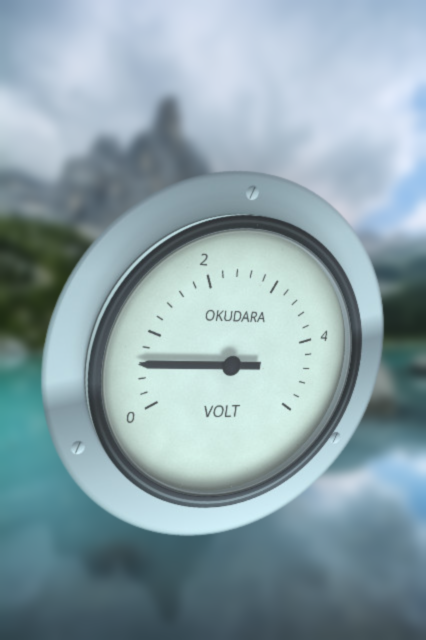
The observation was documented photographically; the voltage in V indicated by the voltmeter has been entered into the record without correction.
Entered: 0.6 V
